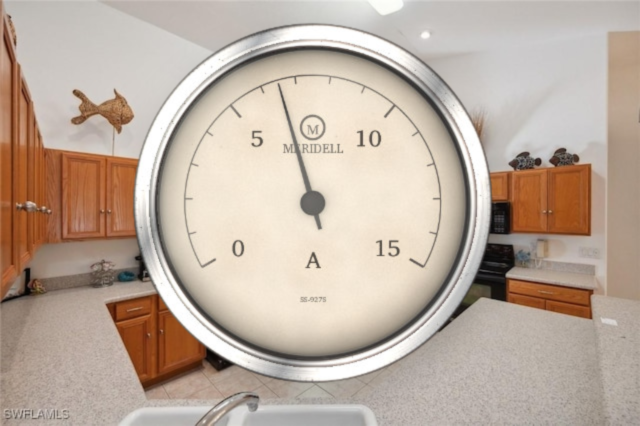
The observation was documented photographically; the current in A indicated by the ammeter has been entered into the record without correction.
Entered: 6.5 A
